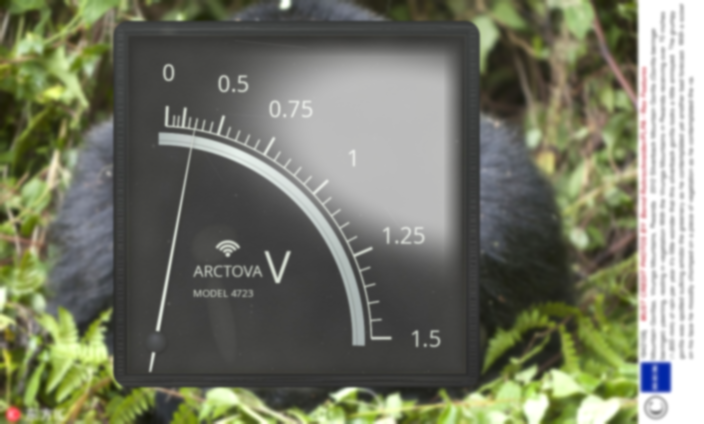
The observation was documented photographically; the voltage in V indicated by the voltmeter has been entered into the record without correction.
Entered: 0.35 V
